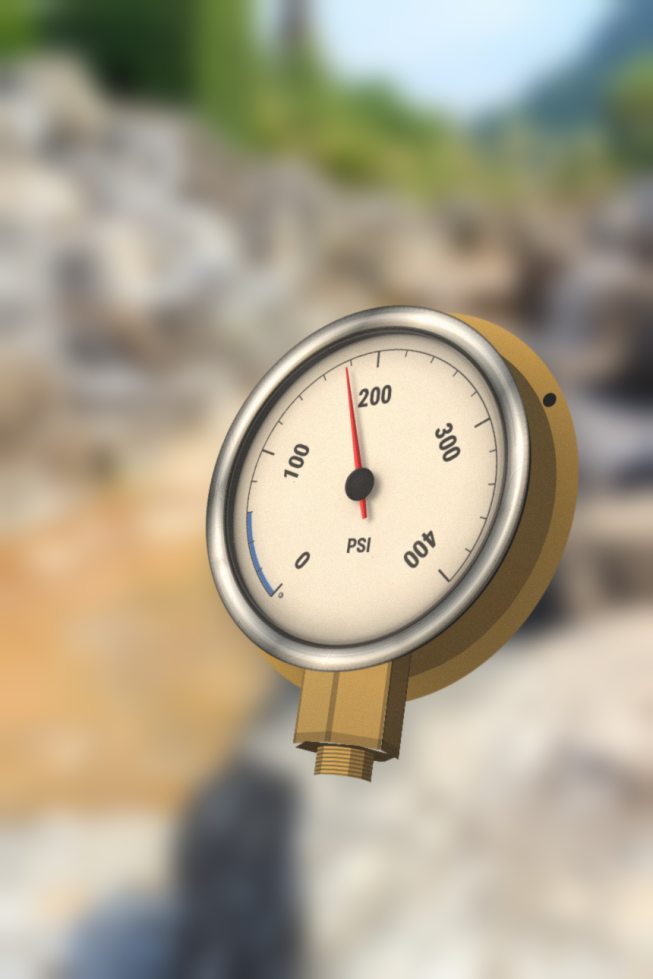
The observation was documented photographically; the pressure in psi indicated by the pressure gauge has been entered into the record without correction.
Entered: 180 psi
